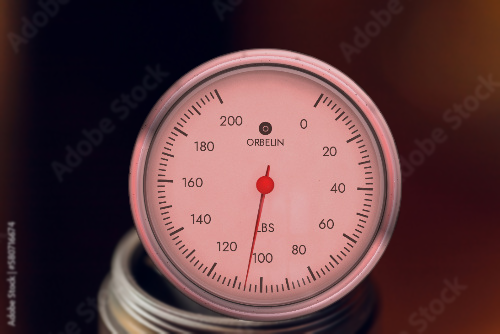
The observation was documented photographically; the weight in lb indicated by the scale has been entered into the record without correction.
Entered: 106 lb
